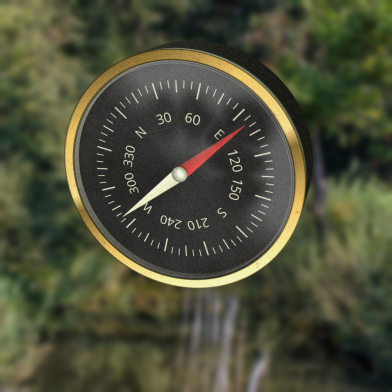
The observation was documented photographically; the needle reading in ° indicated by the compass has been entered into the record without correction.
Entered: 97.5 °
